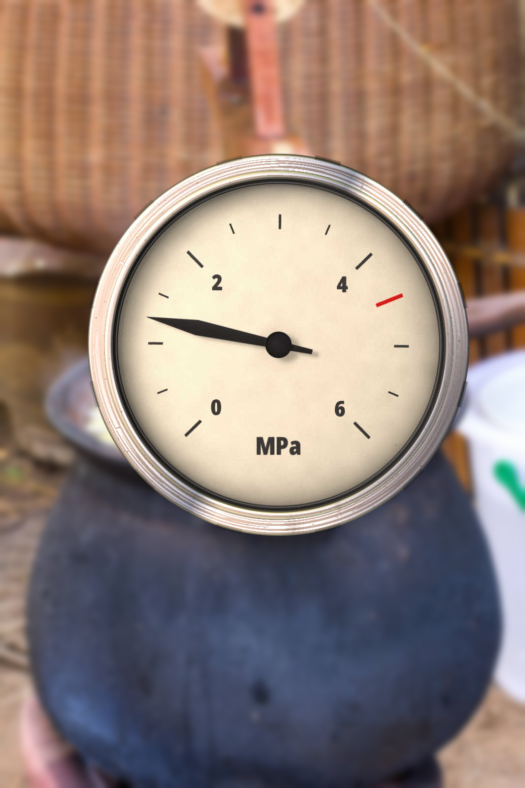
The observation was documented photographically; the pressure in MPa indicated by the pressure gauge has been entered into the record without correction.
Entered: 1.25 MPa
